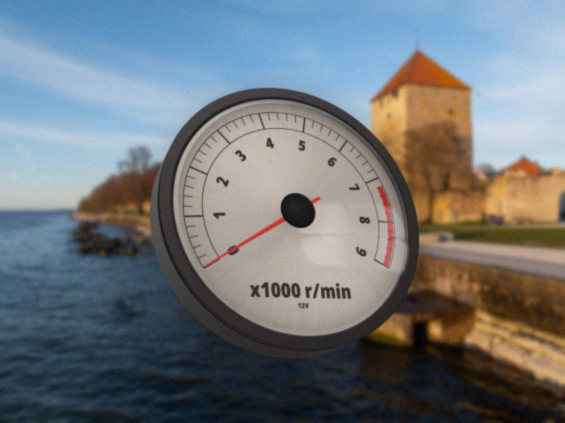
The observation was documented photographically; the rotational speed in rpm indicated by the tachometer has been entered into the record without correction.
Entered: 0 rpm
